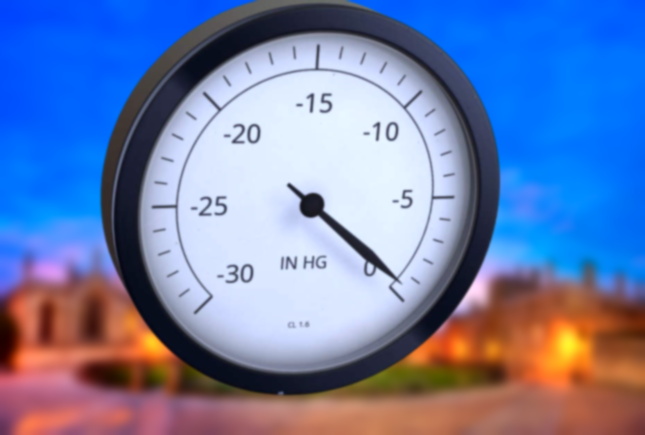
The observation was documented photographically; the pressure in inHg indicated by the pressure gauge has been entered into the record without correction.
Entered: -0.5 inHg
